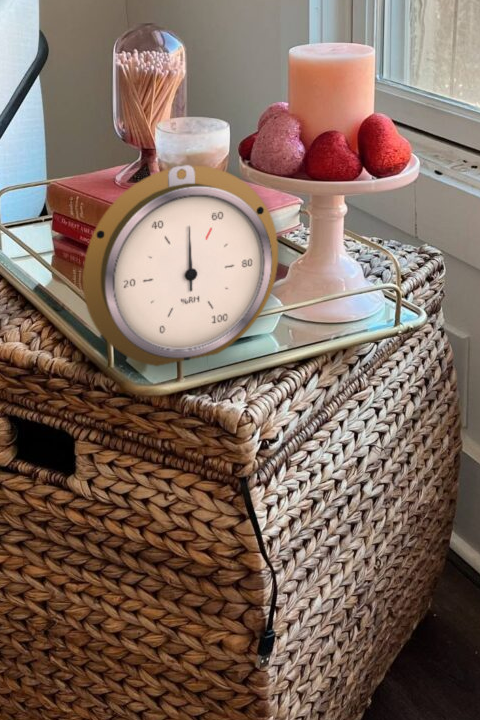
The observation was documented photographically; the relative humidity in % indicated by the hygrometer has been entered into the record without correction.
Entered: 50 %
